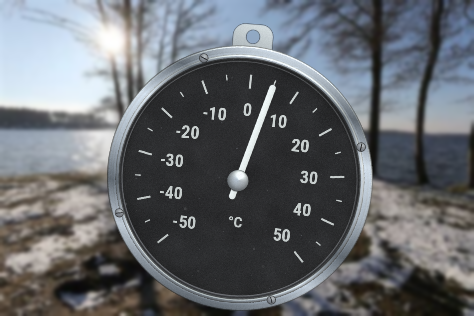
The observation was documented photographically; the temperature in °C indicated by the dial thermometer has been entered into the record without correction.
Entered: 5 °C
